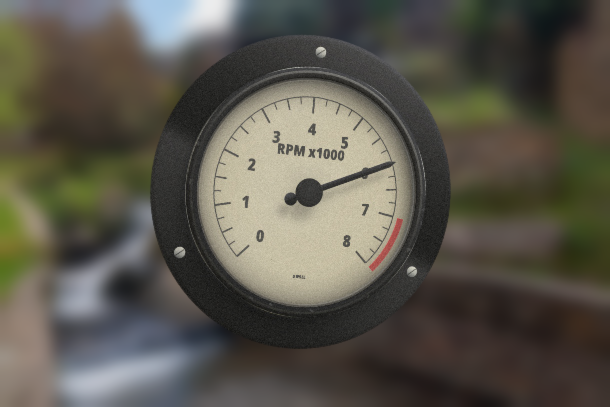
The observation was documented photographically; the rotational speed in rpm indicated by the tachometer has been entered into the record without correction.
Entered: 6000 rpm
